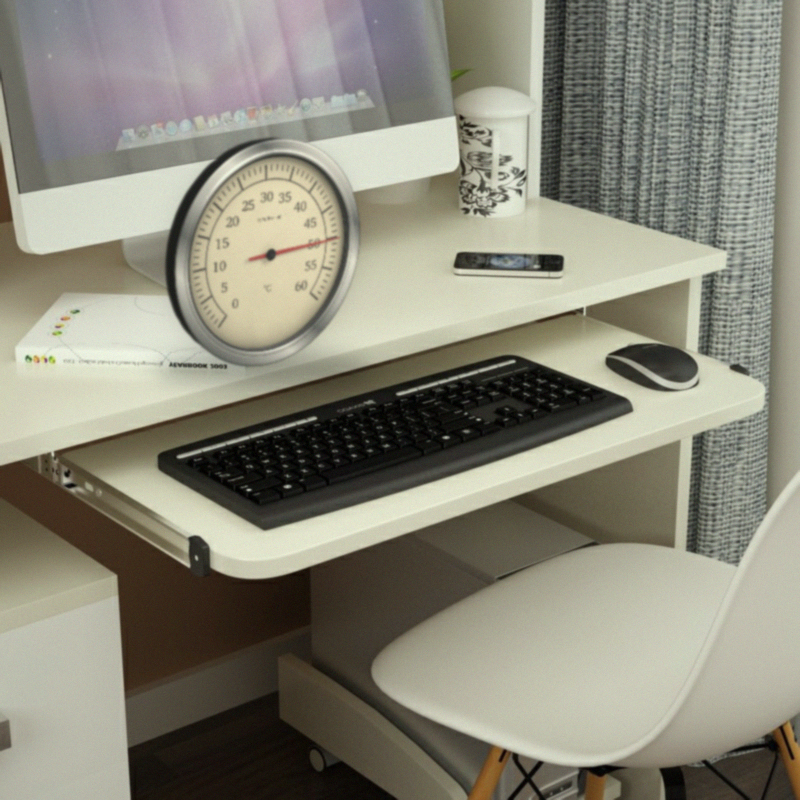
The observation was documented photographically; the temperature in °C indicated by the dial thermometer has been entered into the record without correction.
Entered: 50 °C
